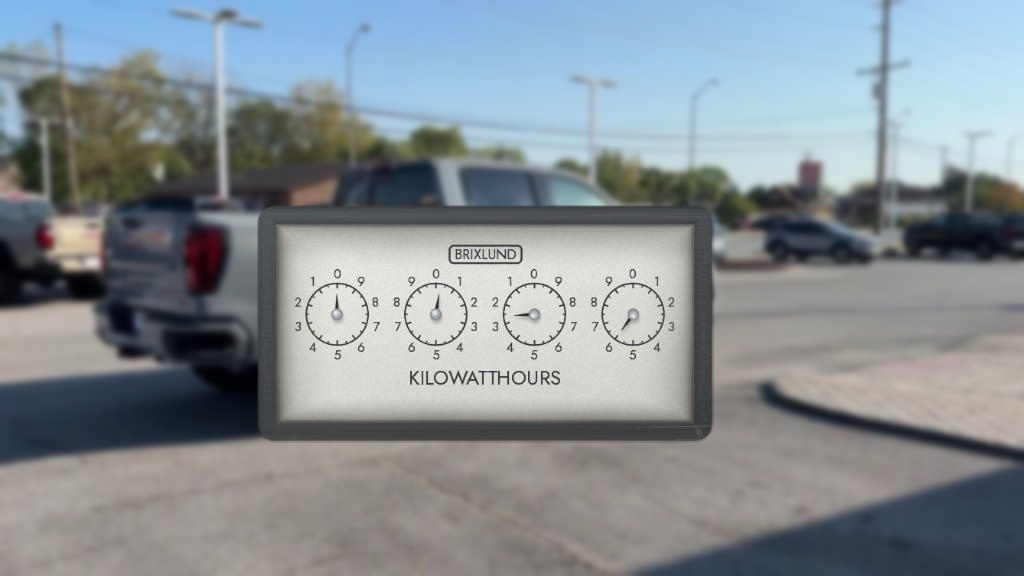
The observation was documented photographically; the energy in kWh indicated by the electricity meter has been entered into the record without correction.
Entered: 26 kWh
